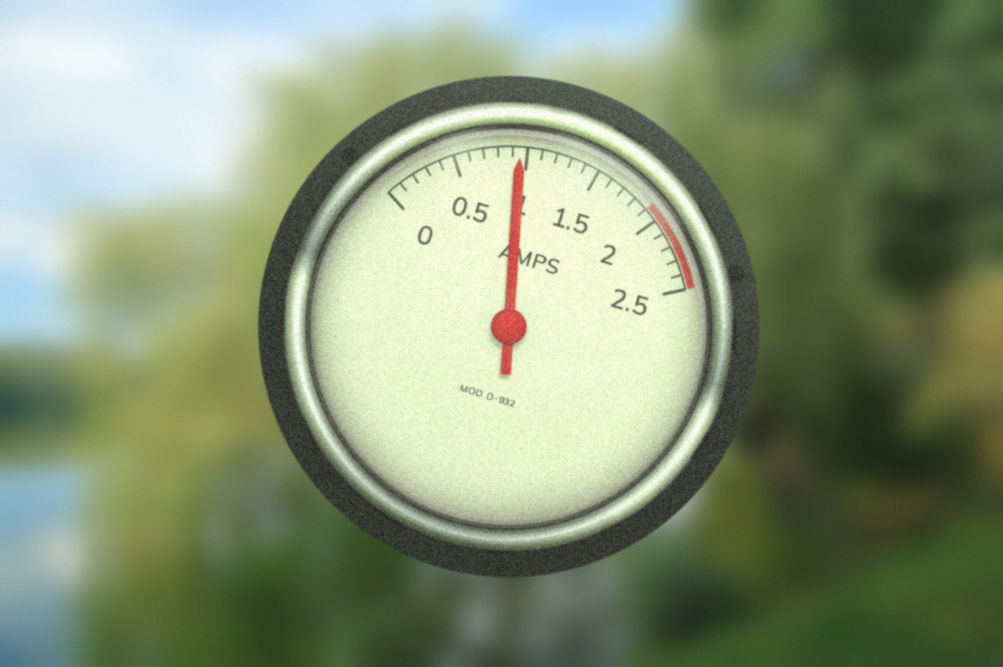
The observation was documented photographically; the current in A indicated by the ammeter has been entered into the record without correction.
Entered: 0.95 A
